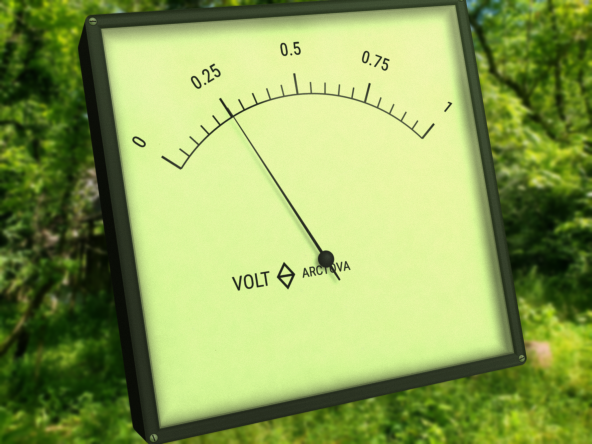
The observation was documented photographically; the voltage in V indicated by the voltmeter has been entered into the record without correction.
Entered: 0.25 V
